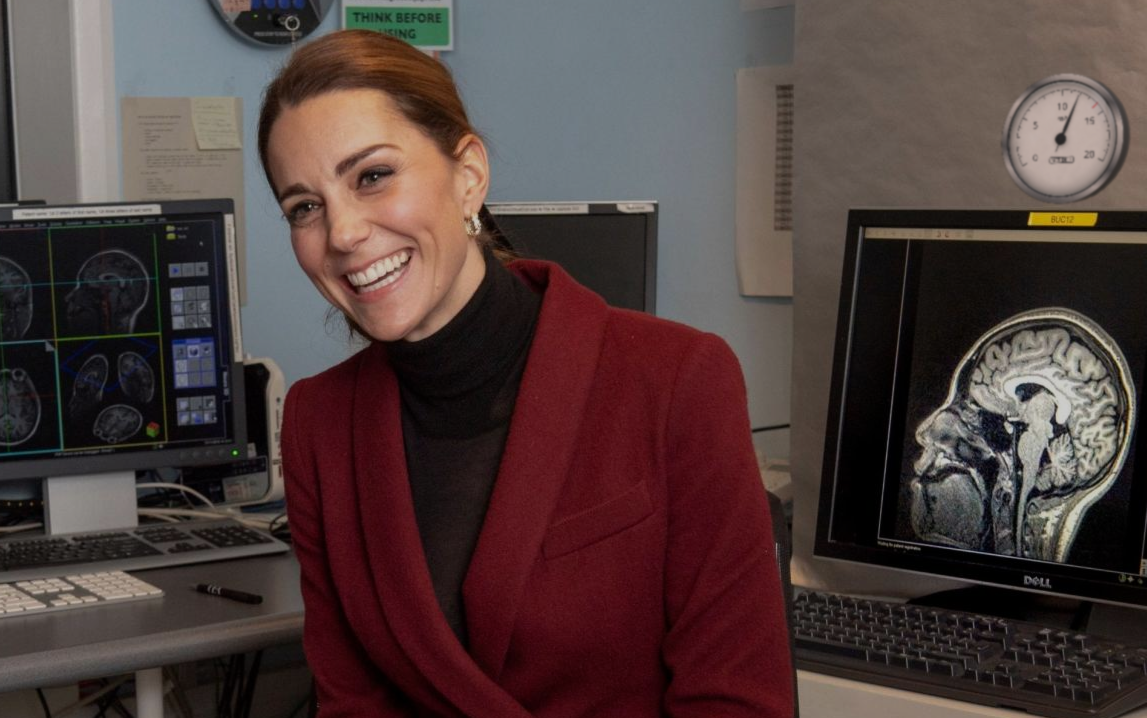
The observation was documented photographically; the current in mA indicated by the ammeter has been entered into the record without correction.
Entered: 12 mA
